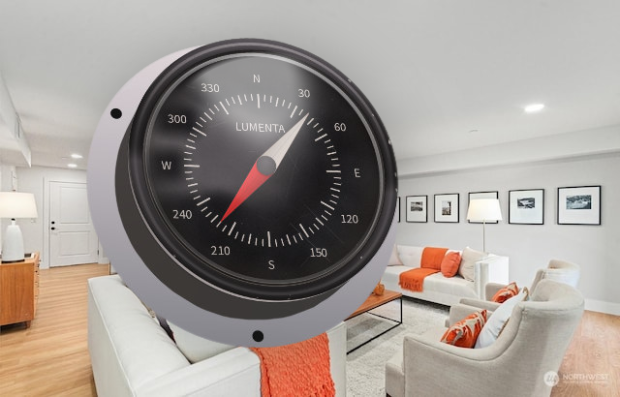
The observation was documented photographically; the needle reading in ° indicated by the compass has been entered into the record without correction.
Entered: 220 °
